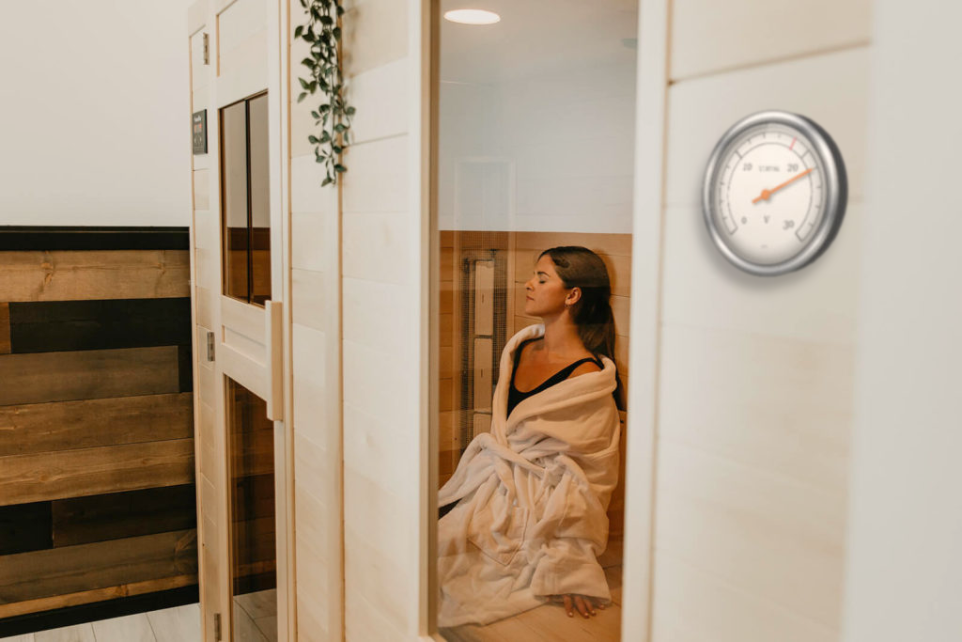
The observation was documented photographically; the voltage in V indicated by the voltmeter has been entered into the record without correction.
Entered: 22 V
